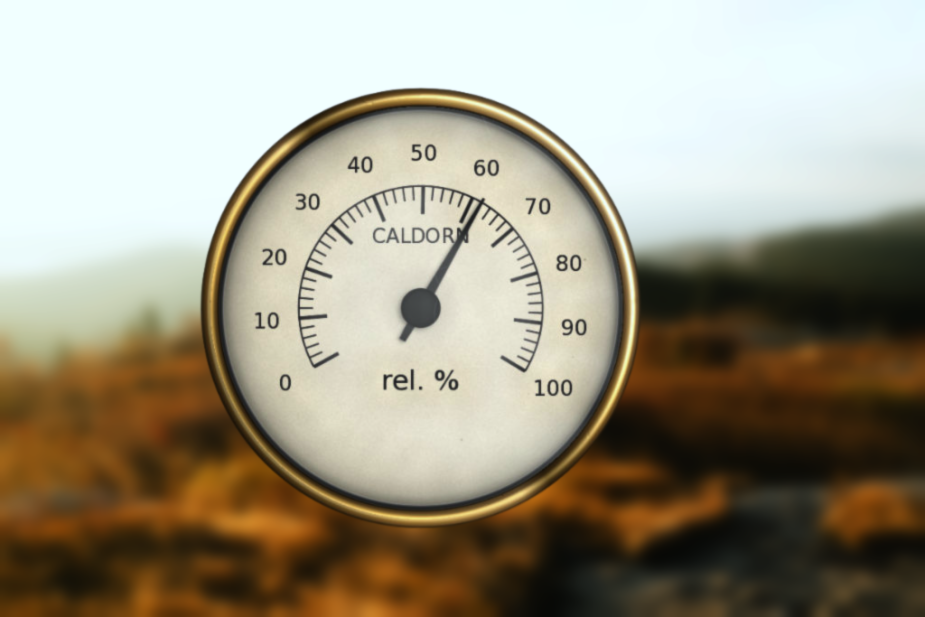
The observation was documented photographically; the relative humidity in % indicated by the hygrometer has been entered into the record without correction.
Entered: 62 %
